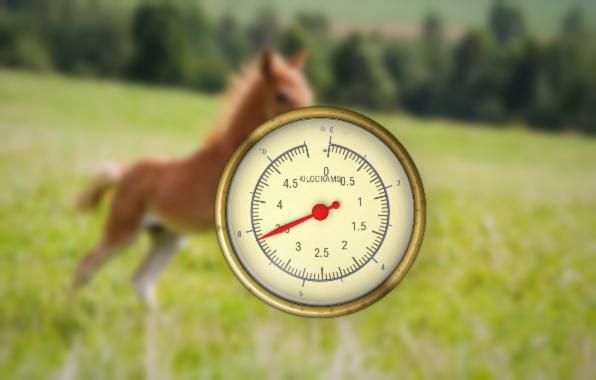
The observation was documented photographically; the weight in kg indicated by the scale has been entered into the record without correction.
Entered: 3.5 kg
